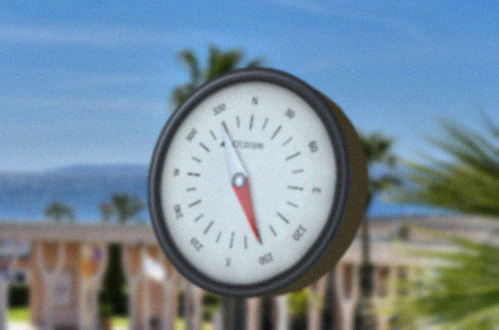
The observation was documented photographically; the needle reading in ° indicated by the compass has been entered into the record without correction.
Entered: 150 °
